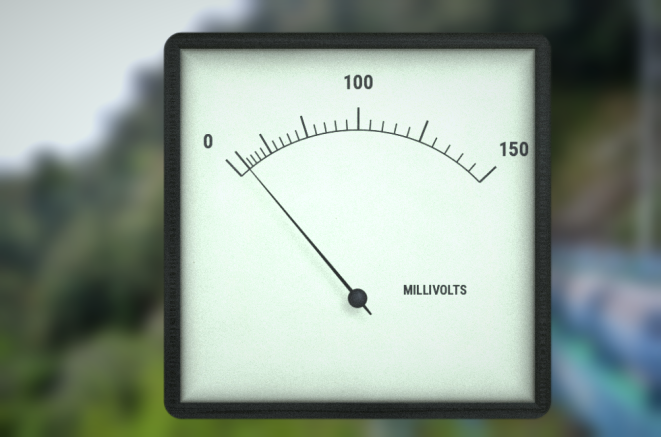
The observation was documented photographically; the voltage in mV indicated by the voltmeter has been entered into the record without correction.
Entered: 25 mV
